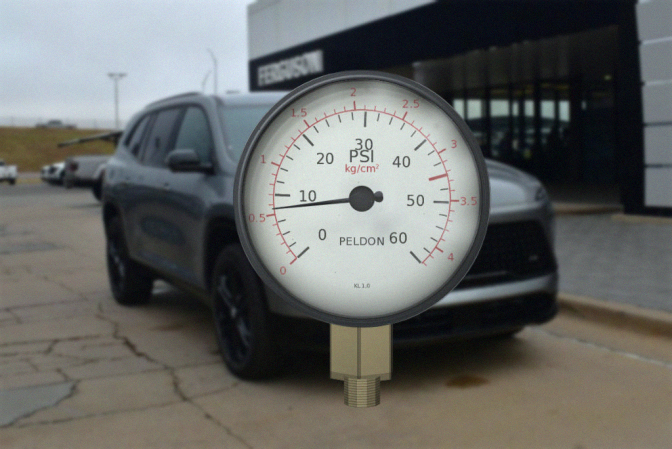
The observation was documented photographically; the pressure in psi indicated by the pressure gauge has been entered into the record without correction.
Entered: 8 psi
